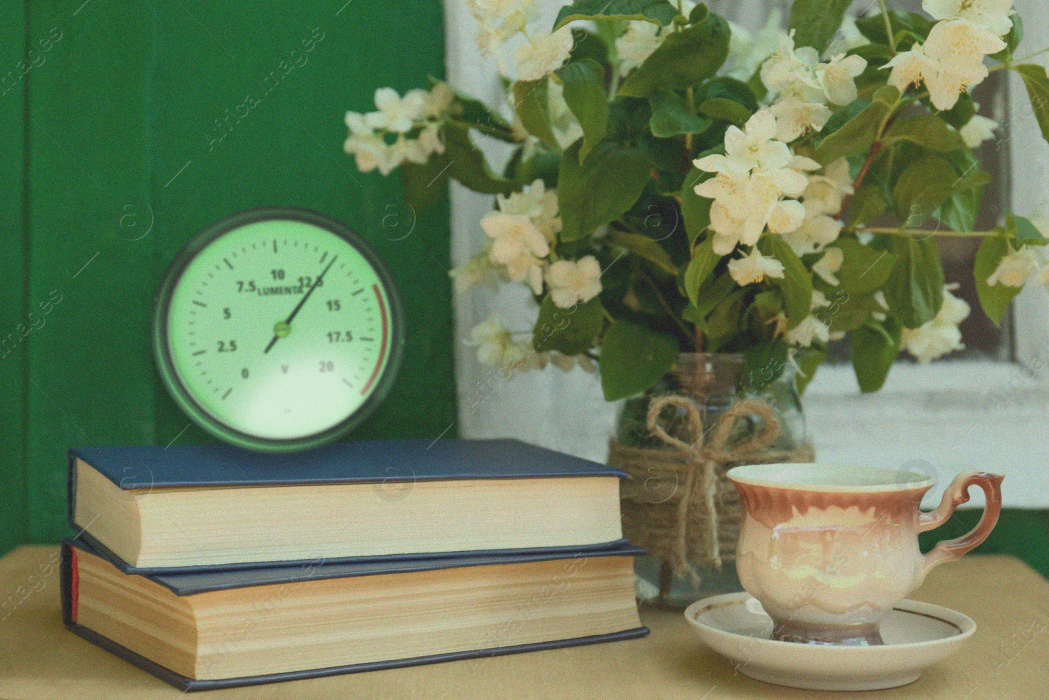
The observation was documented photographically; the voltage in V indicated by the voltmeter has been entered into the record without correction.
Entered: 13 V
